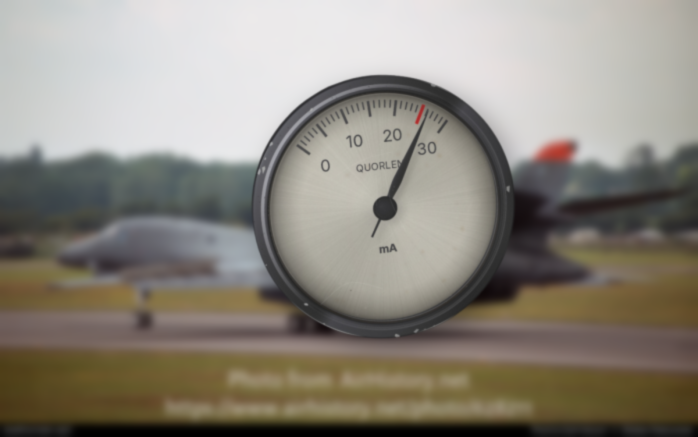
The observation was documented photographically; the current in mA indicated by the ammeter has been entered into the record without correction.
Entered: 26 mA
